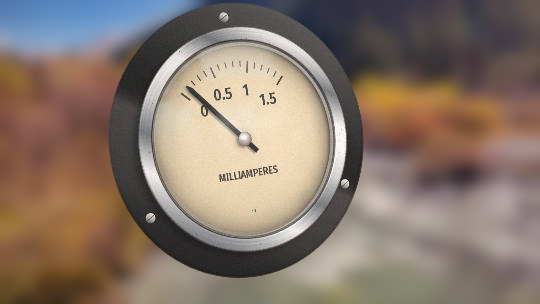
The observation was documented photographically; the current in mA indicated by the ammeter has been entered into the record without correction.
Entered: 0.1 mA
